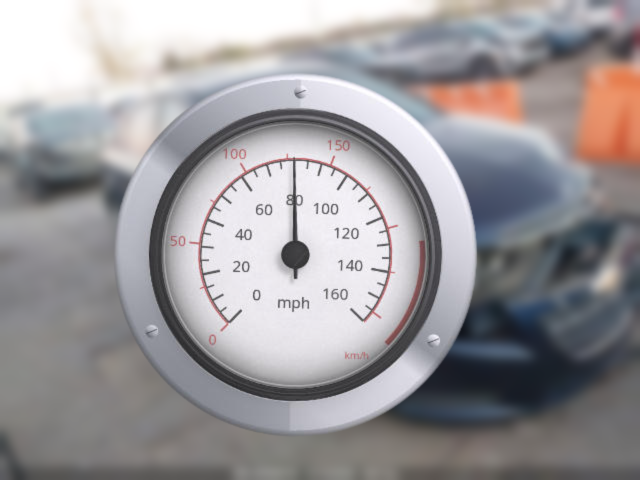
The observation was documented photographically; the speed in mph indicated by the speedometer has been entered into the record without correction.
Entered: 80 mph
